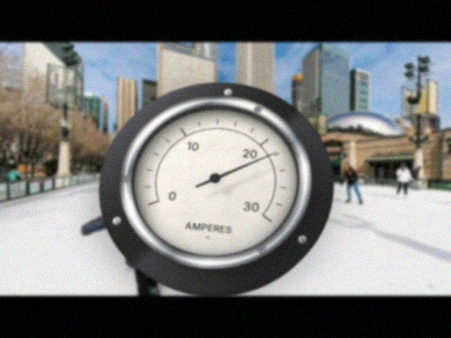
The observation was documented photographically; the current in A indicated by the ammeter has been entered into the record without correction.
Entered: 22 A
